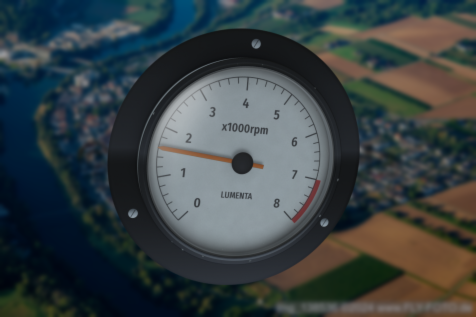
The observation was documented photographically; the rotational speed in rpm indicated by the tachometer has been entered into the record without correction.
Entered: 1600 rpm
